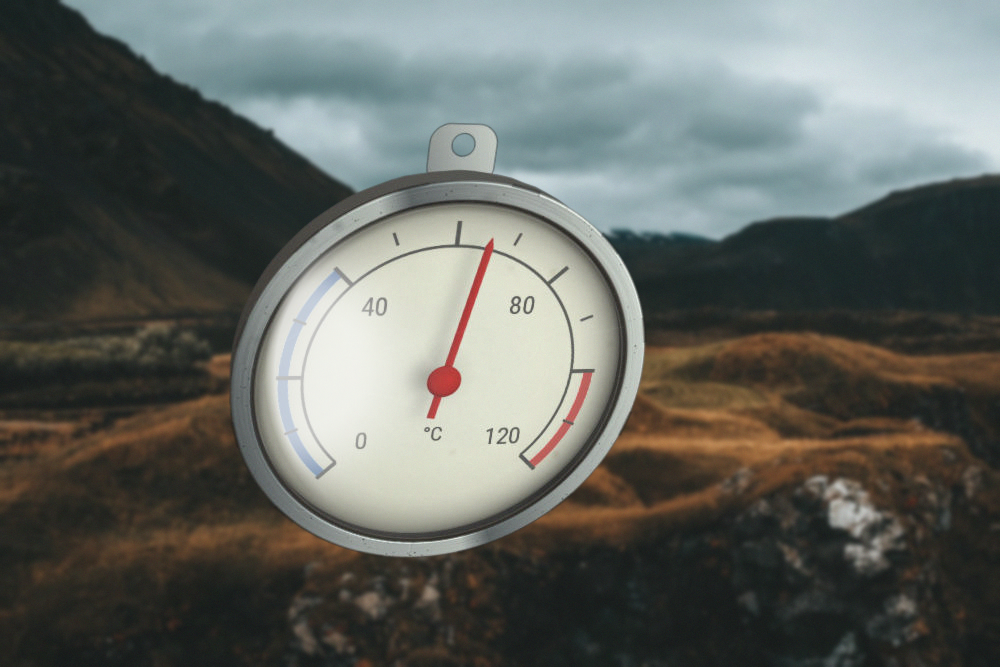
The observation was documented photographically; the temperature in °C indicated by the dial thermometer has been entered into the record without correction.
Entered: 65 °C
